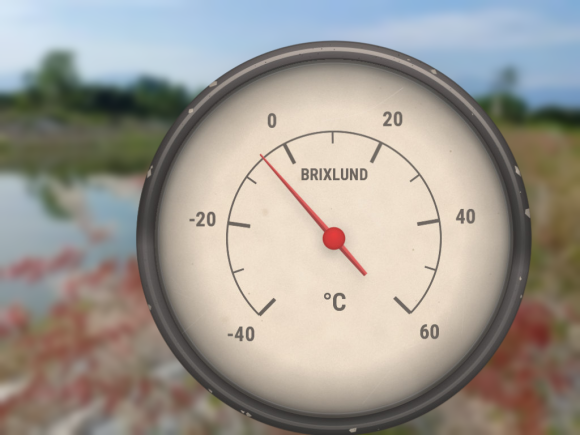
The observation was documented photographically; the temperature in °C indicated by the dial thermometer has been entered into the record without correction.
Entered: -5 °C
